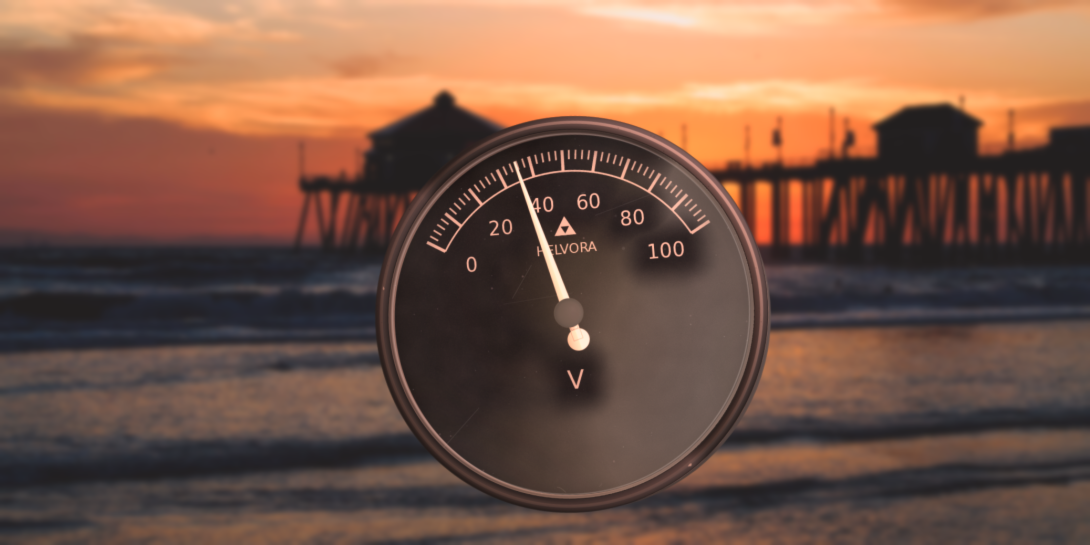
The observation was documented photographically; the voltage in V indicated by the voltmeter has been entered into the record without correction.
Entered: 36 V
